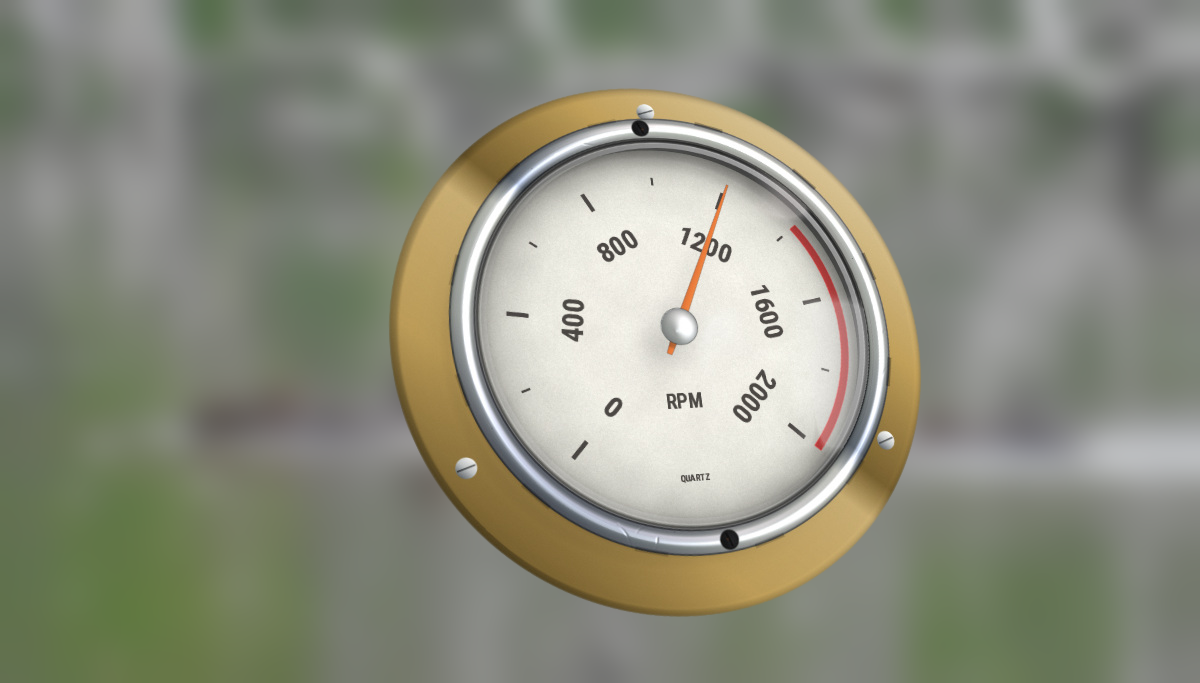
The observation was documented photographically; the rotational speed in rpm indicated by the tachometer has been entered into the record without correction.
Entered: 1200 rpm
